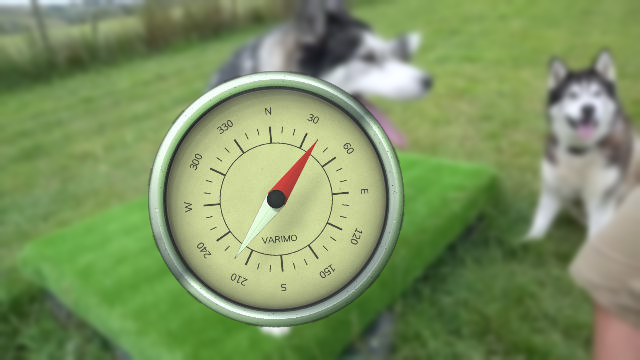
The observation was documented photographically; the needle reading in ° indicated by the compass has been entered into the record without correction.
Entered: 40 °
